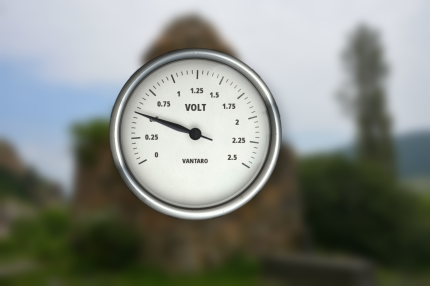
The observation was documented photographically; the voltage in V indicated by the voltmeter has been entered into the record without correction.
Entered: 0.5 V
